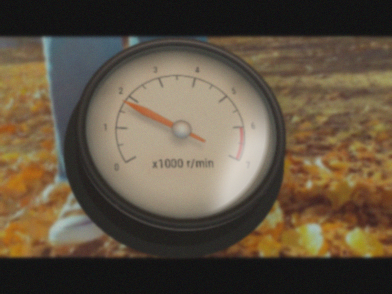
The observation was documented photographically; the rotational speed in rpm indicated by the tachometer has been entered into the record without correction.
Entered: 1750 rpm
